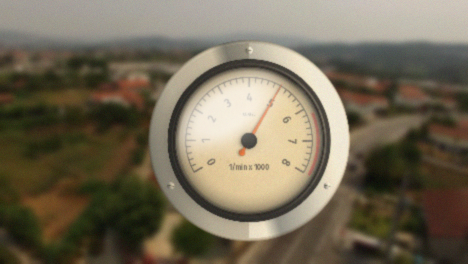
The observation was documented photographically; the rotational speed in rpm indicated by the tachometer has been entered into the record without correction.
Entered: 5000 rpm
